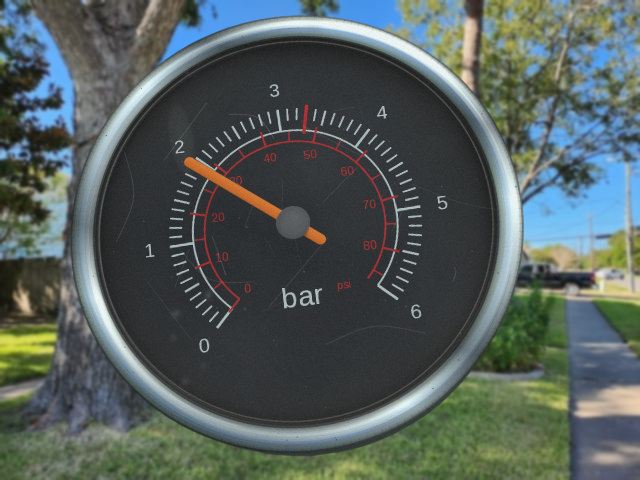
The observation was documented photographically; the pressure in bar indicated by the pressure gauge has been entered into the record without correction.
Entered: 1.9 bar
